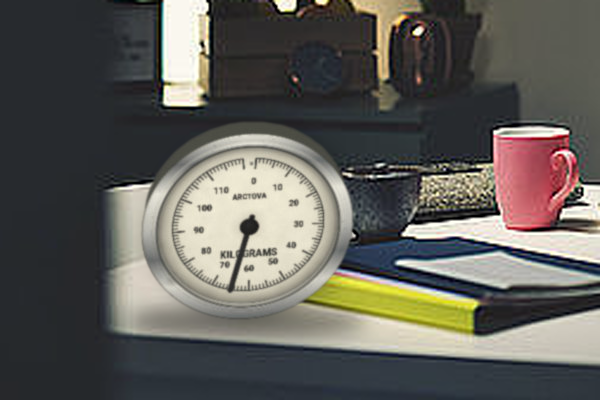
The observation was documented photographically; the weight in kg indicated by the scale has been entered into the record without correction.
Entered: 65 kg
